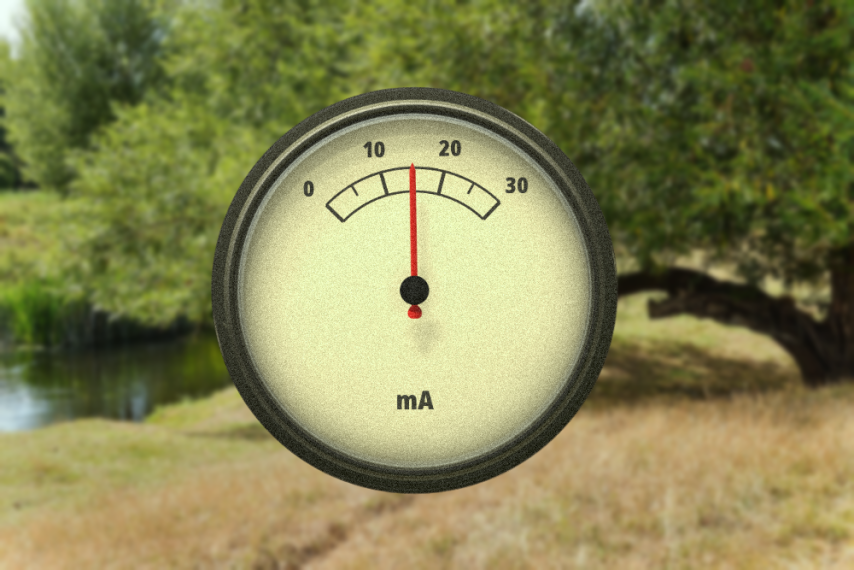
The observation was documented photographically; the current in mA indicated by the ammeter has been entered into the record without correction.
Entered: 15 mA
